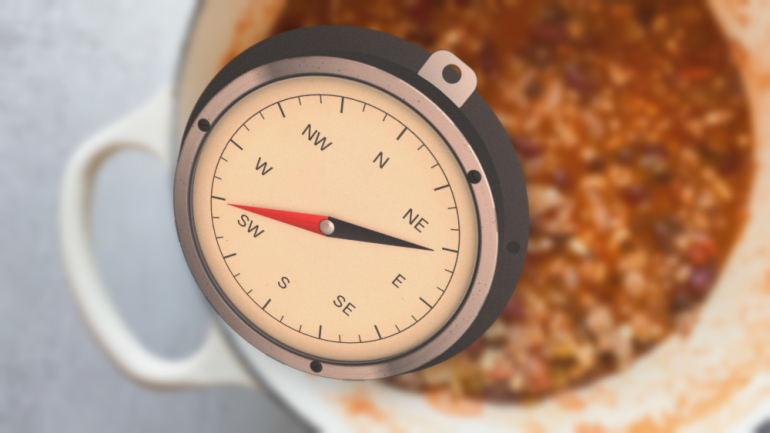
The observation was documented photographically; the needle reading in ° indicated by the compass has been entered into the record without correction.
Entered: 240 °
